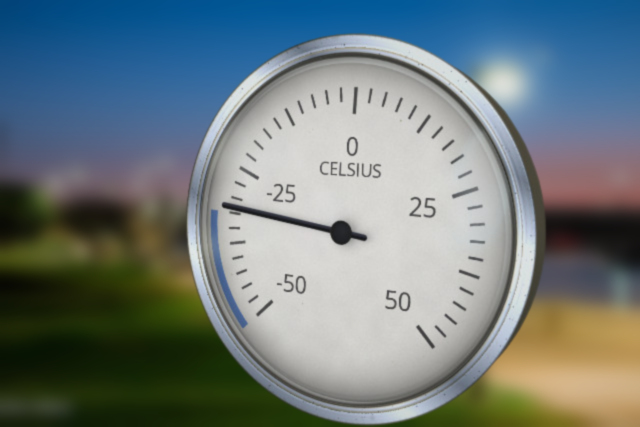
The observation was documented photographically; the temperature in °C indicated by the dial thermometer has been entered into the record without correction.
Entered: -31.25 °C
